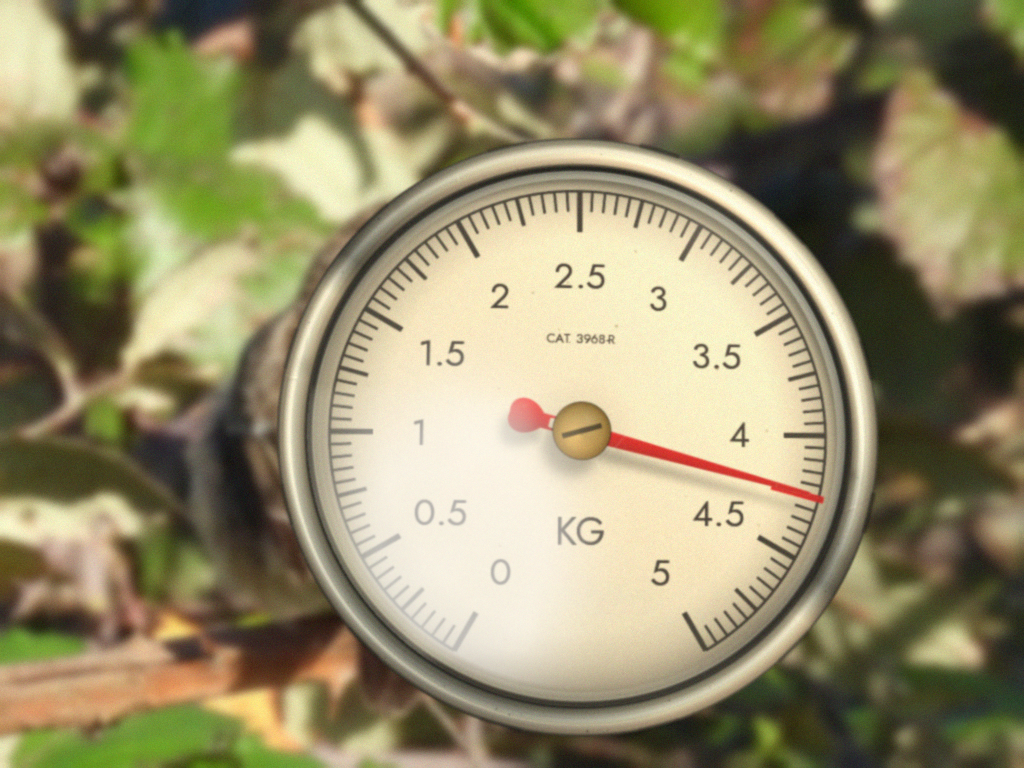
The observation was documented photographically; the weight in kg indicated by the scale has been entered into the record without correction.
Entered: 4.25 kg
